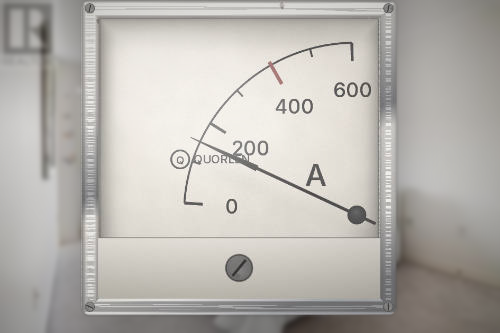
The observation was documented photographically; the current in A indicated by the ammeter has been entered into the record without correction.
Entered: 150 A
